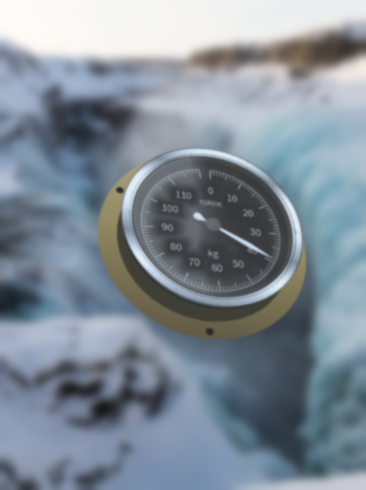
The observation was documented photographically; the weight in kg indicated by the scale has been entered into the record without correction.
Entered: 40 kg
